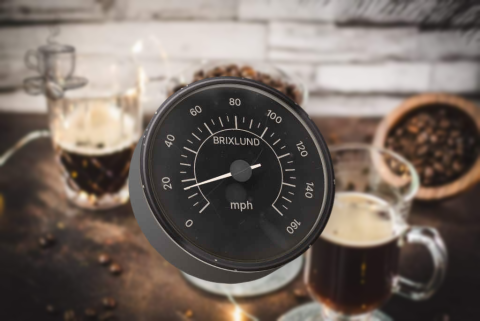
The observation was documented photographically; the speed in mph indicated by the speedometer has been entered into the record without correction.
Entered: 15 mph
